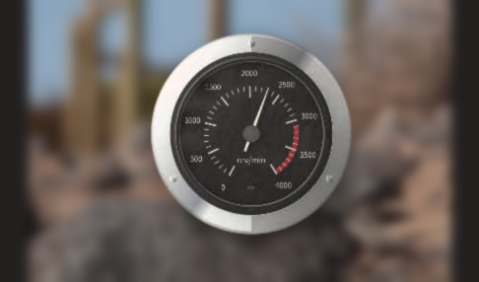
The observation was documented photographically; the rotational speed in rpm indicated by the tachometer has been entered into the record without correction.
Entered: 2300 rpm
